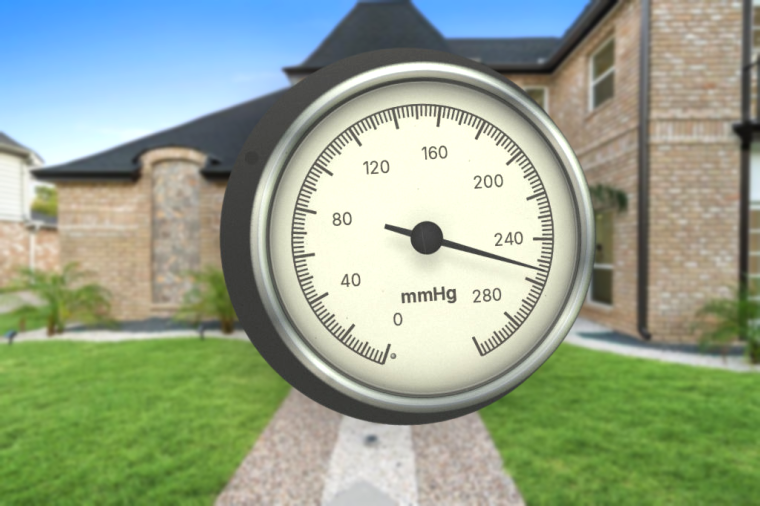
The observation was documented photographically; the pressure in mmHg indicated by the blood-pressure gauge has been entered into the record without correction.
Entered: 254 mmHg
